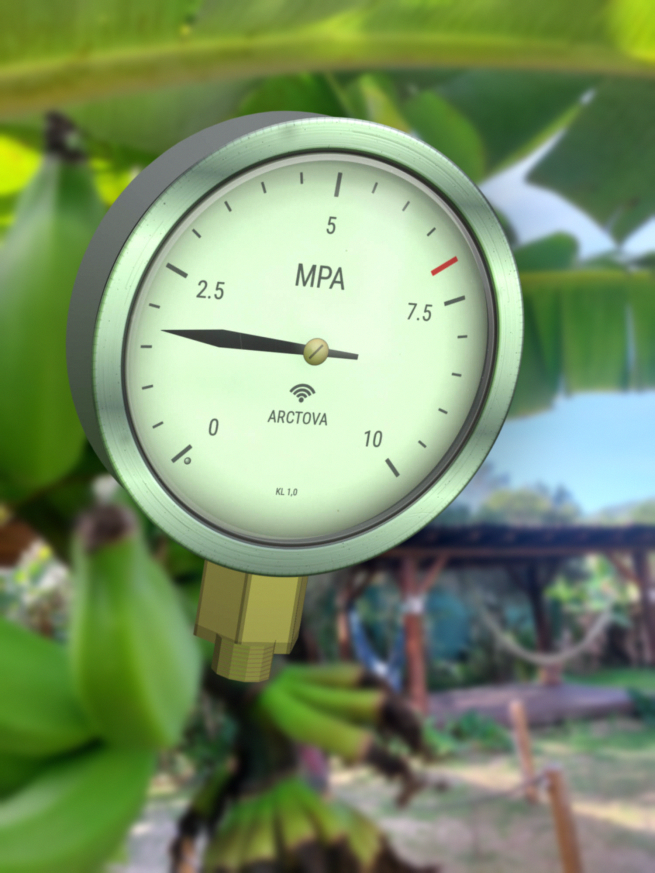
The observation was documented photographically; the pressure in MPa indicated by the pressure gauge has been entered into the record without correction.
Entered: 1.75 MPa
